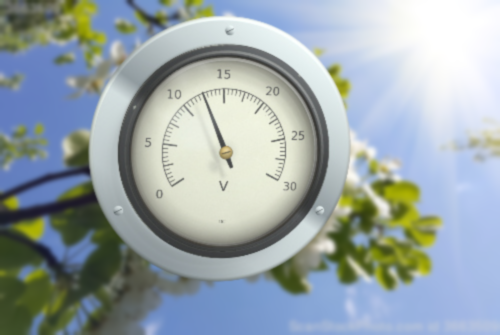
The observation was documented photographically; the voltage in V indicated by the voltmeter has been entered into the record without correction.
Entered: 12.5 V
